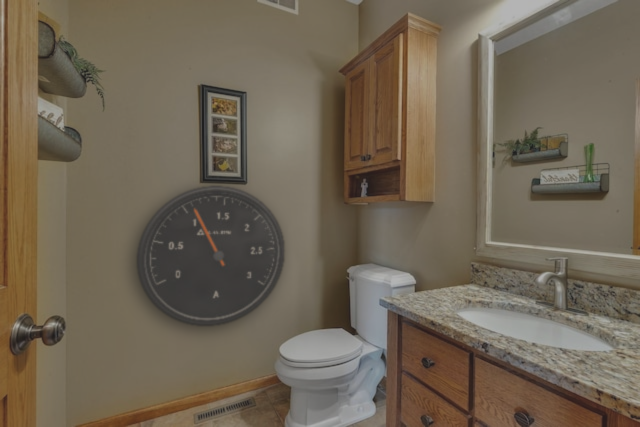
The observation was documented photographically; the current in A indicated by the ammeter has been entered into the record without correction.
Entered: 1.1 A
